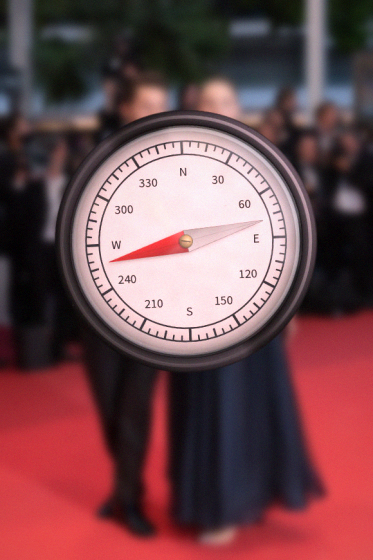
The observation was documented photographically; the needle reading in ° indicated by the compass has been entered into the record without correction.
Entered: 257.5 °
